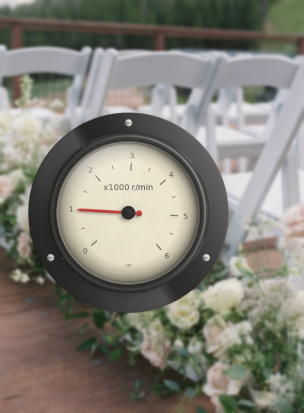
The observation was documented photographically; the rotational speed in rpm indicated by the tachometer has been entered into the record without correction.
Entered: 1000 rpm
